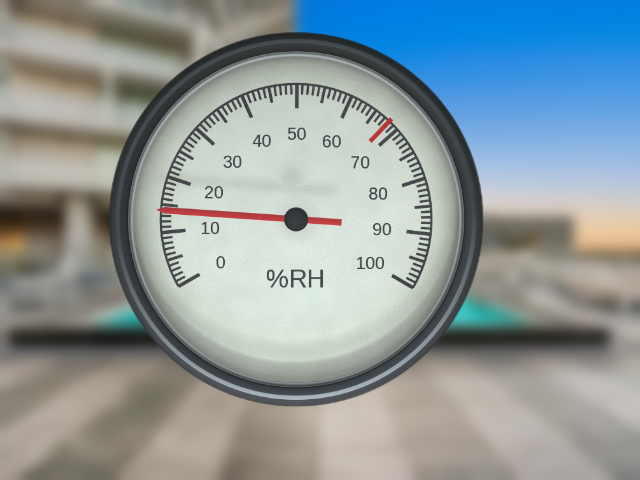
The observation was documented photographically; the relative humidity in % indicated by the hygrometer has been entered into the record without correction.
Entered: 14 %
